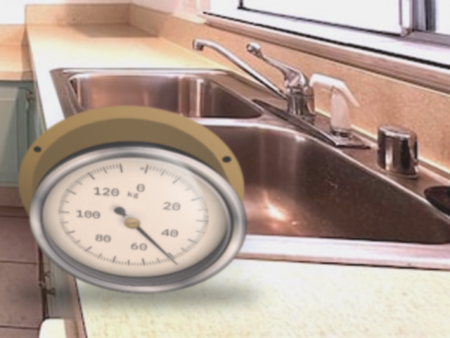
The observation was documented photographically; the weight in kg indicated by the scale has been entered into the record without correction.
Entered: 50 kg
